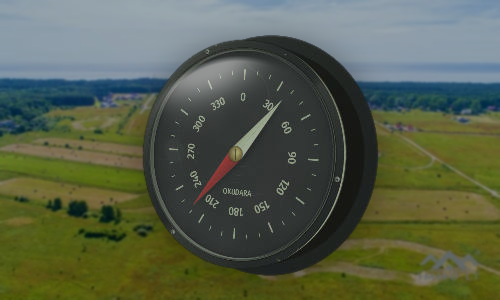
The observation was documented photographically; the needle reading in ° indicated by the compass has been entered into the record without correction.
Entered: 220 °
